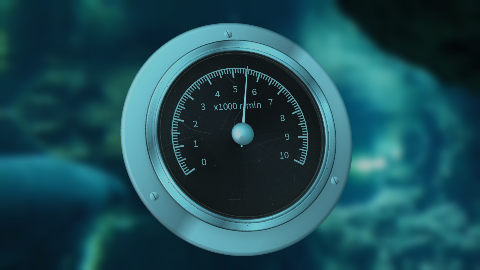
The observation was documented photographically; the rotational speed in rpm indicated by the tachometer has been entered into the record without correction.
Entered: 5500 rpm
